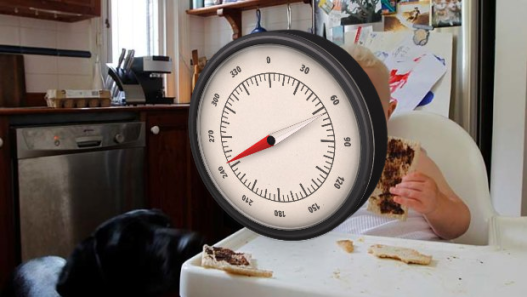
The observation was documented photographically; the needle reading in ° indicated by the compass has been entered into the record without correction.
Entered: 245 °
